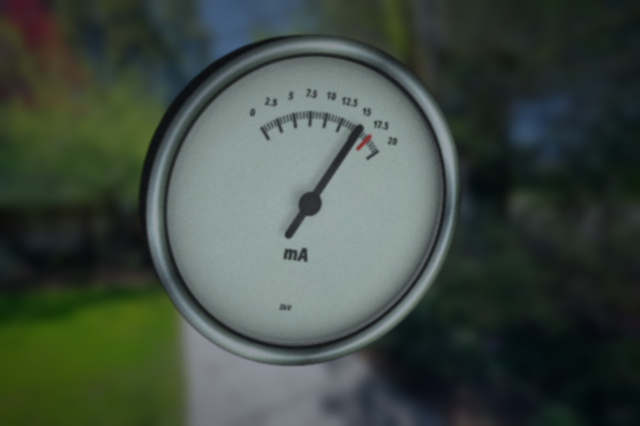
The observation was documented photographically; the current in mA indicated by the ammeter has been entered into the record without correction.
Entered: 15 mA
